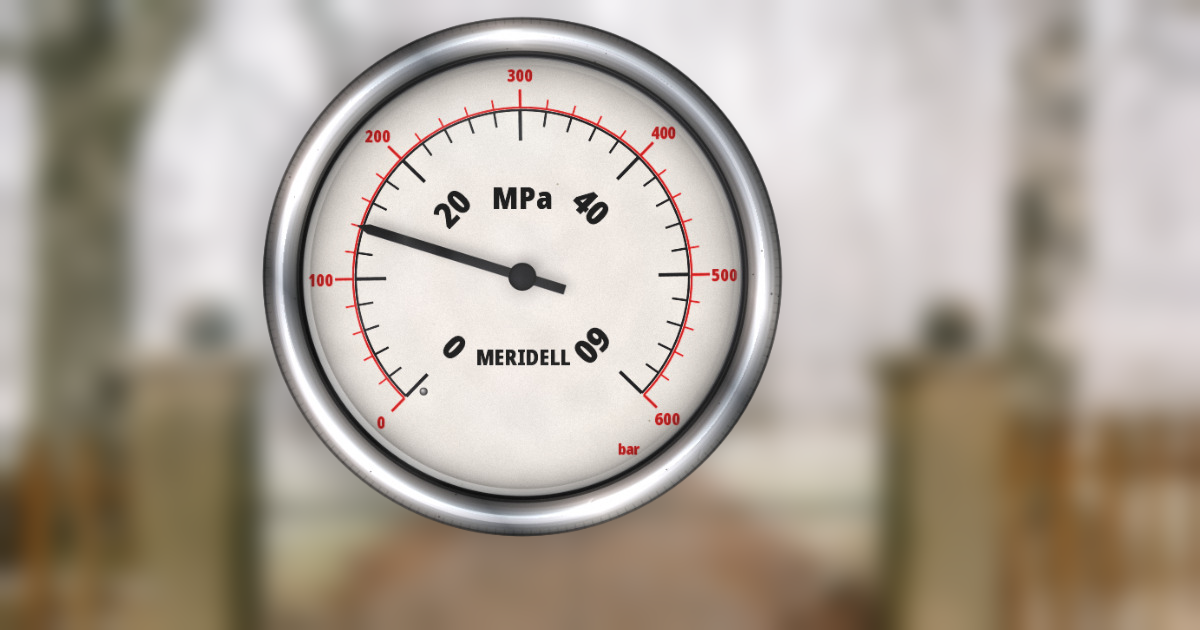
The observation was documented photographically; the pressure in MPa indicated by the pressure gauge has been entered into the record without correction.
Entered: 14 MPa
